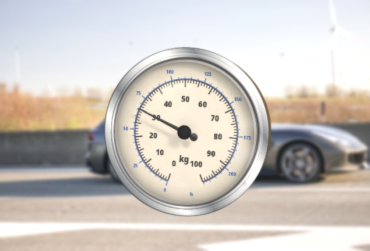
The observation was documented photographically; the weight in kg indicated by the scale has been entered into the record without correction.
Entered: 30 kg
